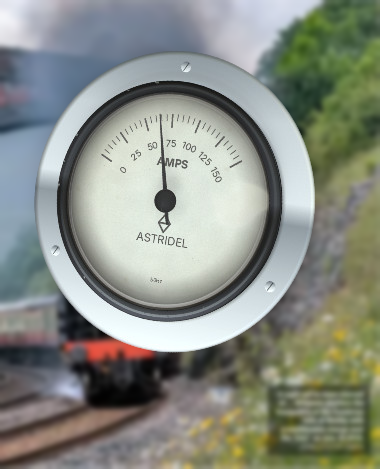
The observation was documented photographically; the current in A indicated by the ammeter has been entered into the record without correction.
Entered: 65 A
